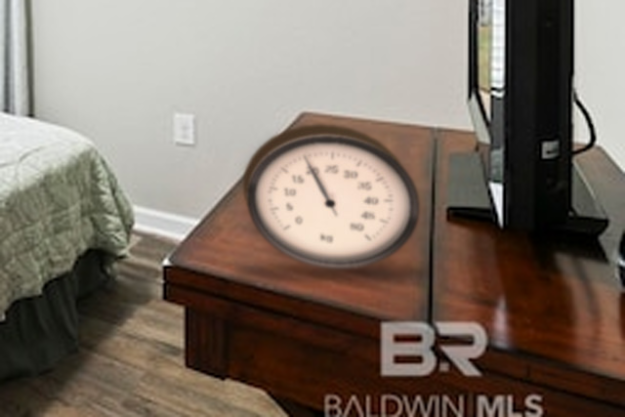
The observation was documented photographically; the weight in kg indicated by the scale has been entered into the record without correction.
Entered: 20 kg
